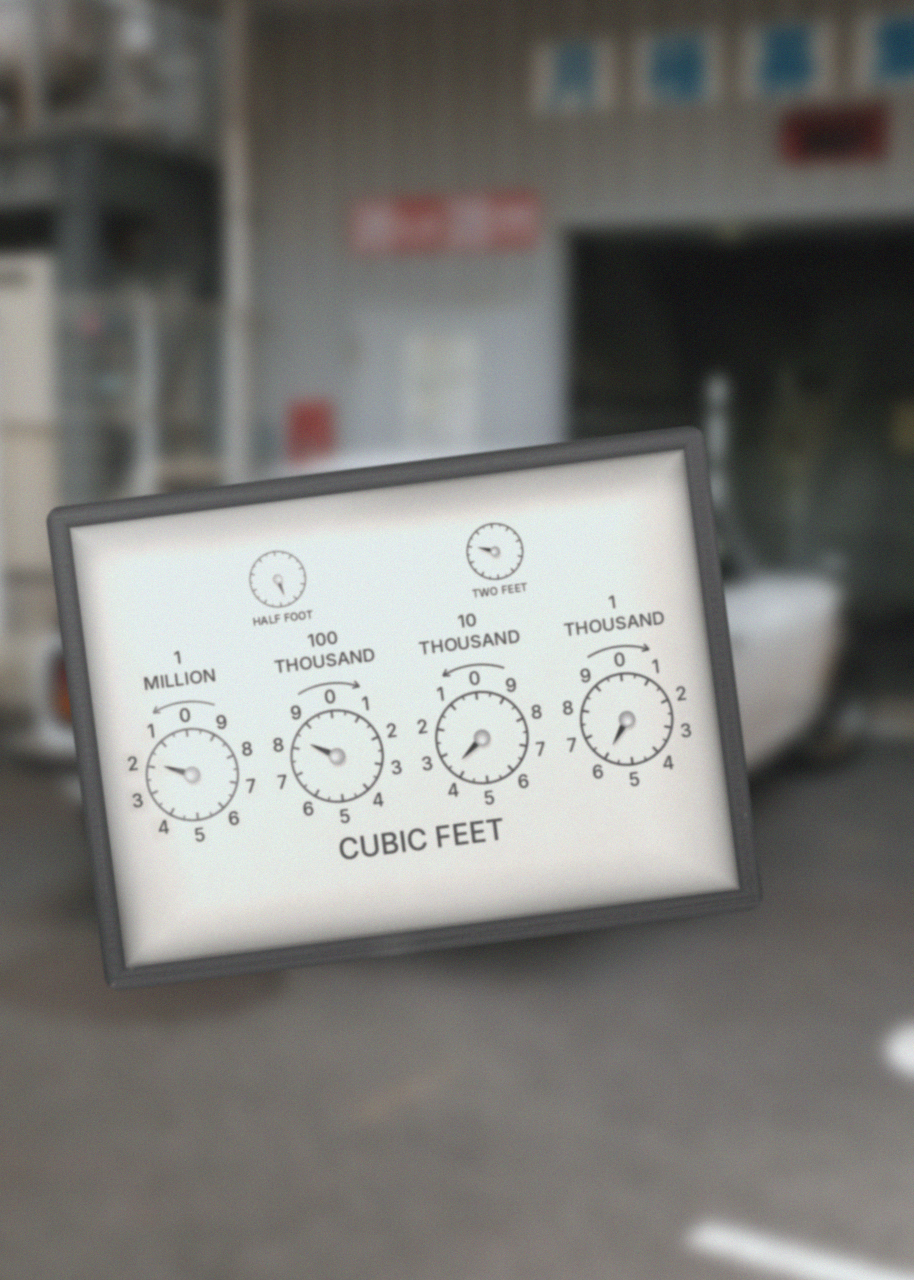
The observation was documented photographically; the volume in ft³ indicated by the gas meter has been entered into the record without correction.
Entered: 183600 ft³
